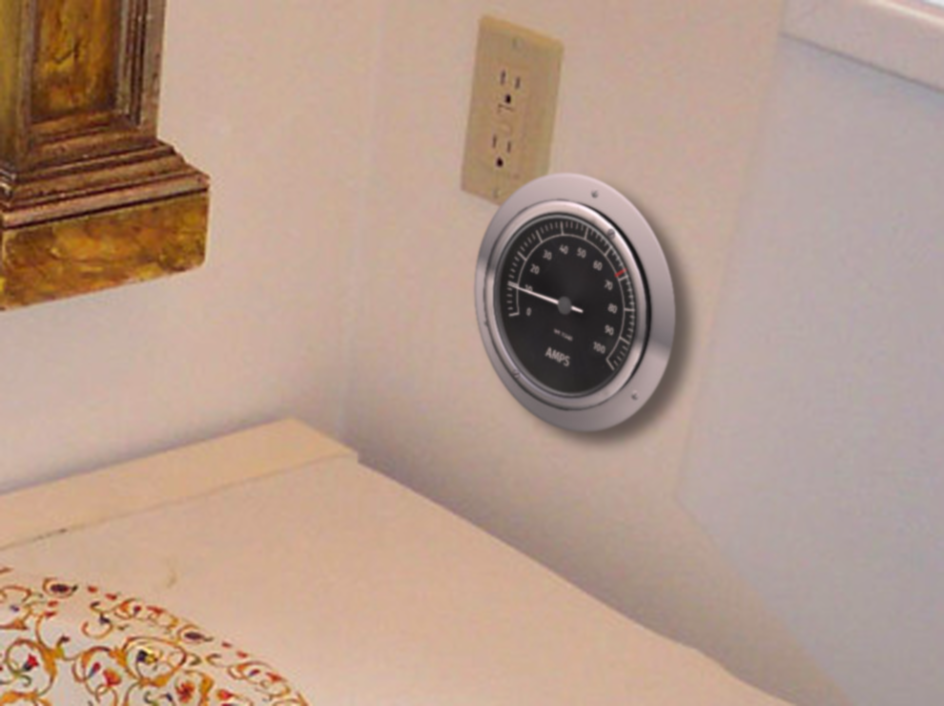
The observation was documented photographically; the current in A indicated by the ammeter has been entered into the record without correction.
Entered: 10 A
